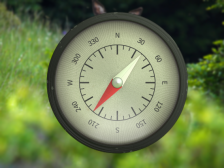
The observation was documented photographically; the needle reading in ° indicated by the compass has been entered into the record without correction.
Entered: 220 °
